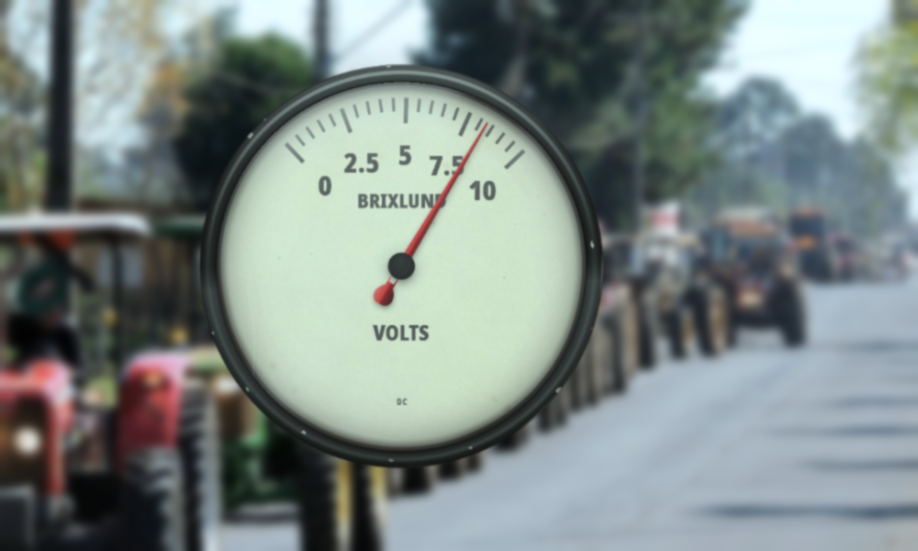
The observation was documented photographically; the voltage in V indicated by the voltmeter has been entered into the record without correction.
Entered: 8.25 V
